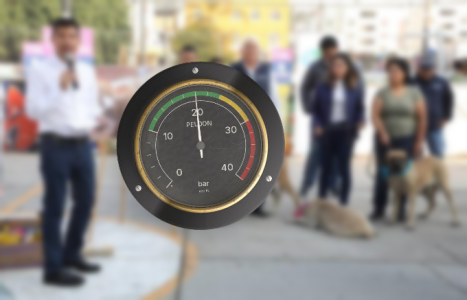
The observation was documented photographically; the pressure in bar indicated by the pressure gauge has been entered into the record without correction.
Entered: 20 bar
